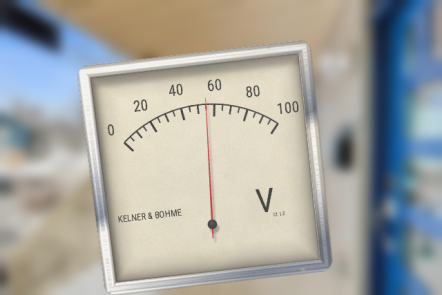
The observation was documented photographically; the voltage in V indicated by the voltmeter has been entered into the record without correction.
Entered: 55 V
